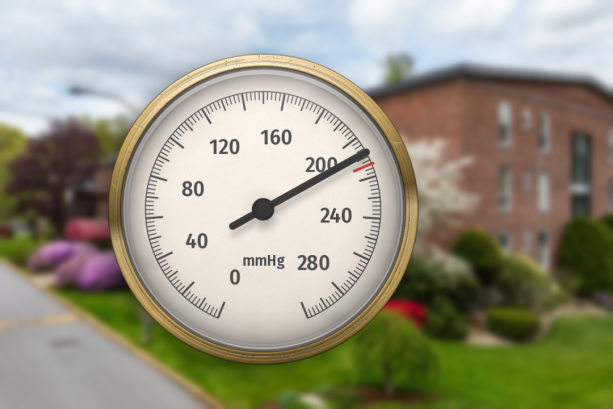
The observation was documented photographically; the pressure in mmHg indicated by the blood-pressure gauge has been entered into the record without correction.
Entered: 208 mmHg
